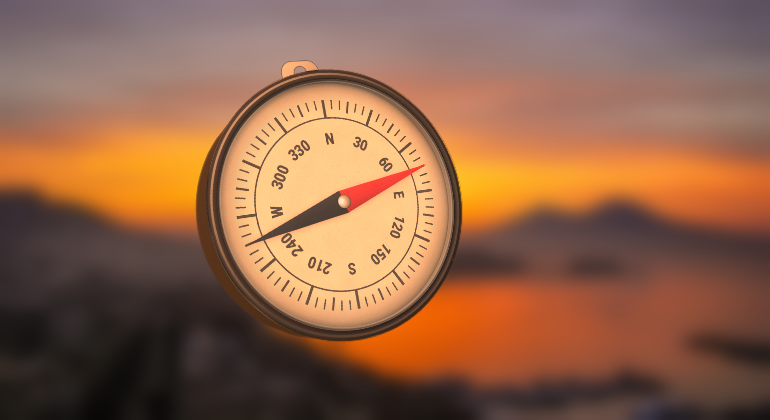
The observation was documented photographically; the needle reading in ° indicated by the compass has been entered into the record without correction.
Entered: 75 °
